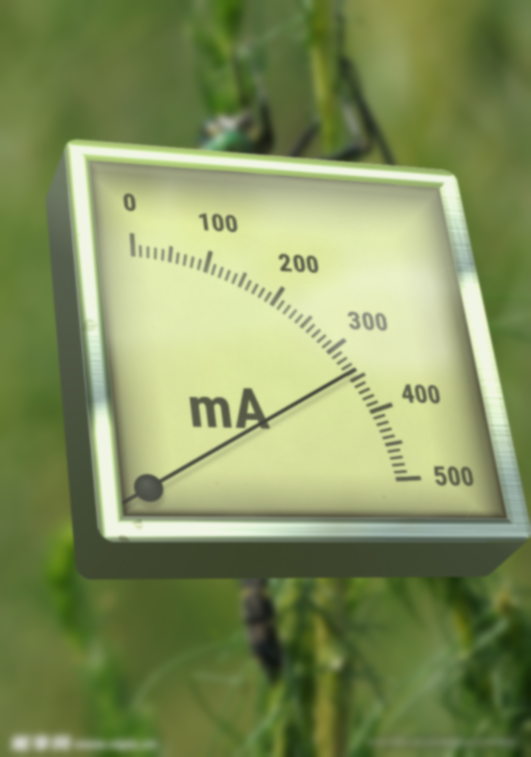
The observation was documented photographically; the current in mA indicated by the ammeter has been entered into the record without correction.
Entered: 340 mA
